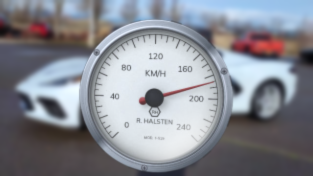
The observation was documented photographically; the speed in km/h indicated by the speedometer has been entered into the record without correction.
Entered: 185 km/h
